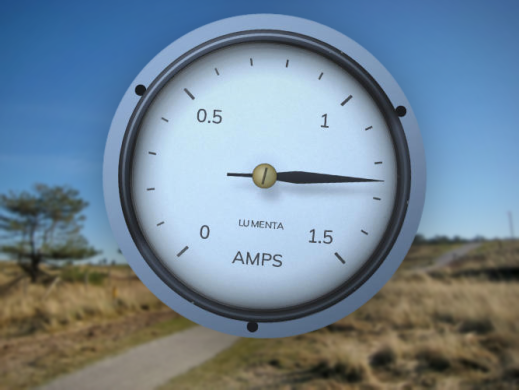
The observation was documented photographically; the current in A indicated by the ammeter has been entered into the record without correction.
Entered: 1.25 A
